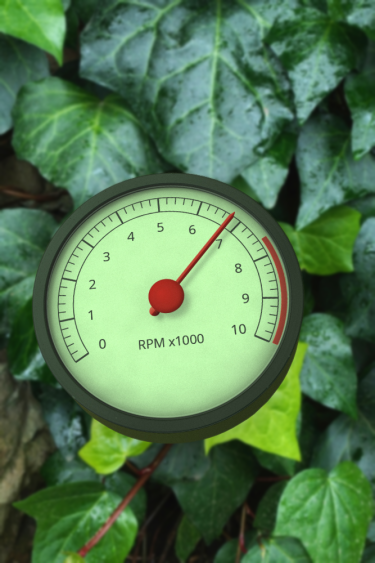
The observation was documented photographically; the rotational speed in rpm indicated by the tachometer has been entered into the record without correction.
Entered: 6800 rpm
